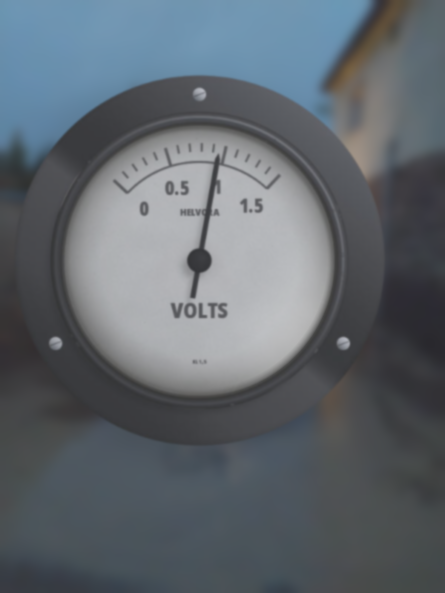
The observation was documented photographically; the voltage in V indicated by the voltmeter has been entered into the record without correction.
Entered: 0.95 V
